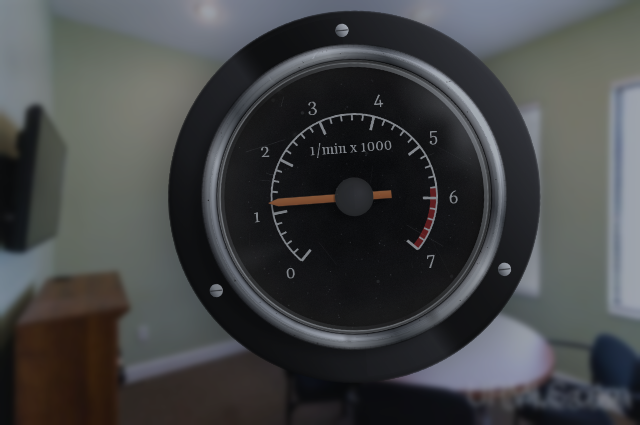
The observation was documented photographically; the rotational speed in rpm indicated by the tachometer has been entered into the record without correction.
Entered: 1200 rpm
